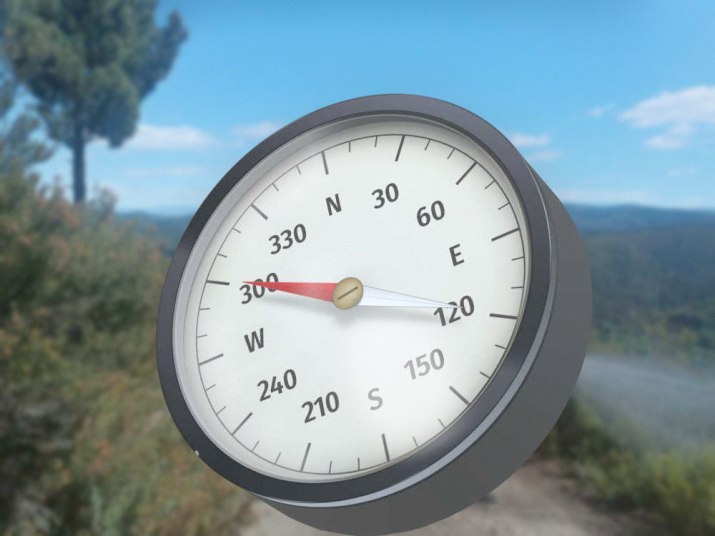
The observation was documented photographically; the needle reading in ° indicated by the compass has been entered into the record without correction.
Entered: 300 °
